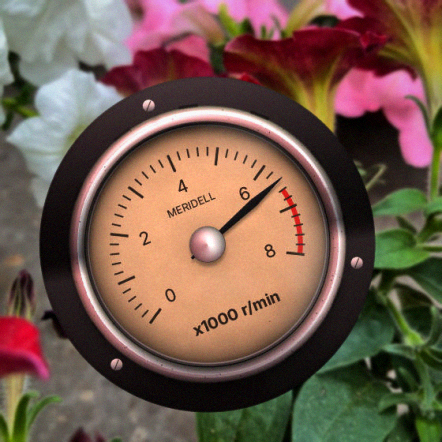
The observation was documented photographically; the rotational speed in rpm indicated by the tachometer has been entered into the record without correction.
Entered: 6400 rpm
